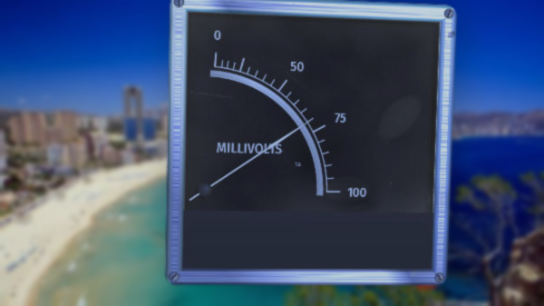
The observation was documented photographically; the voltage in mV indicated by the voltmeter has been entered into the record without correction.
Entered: 70 mV
